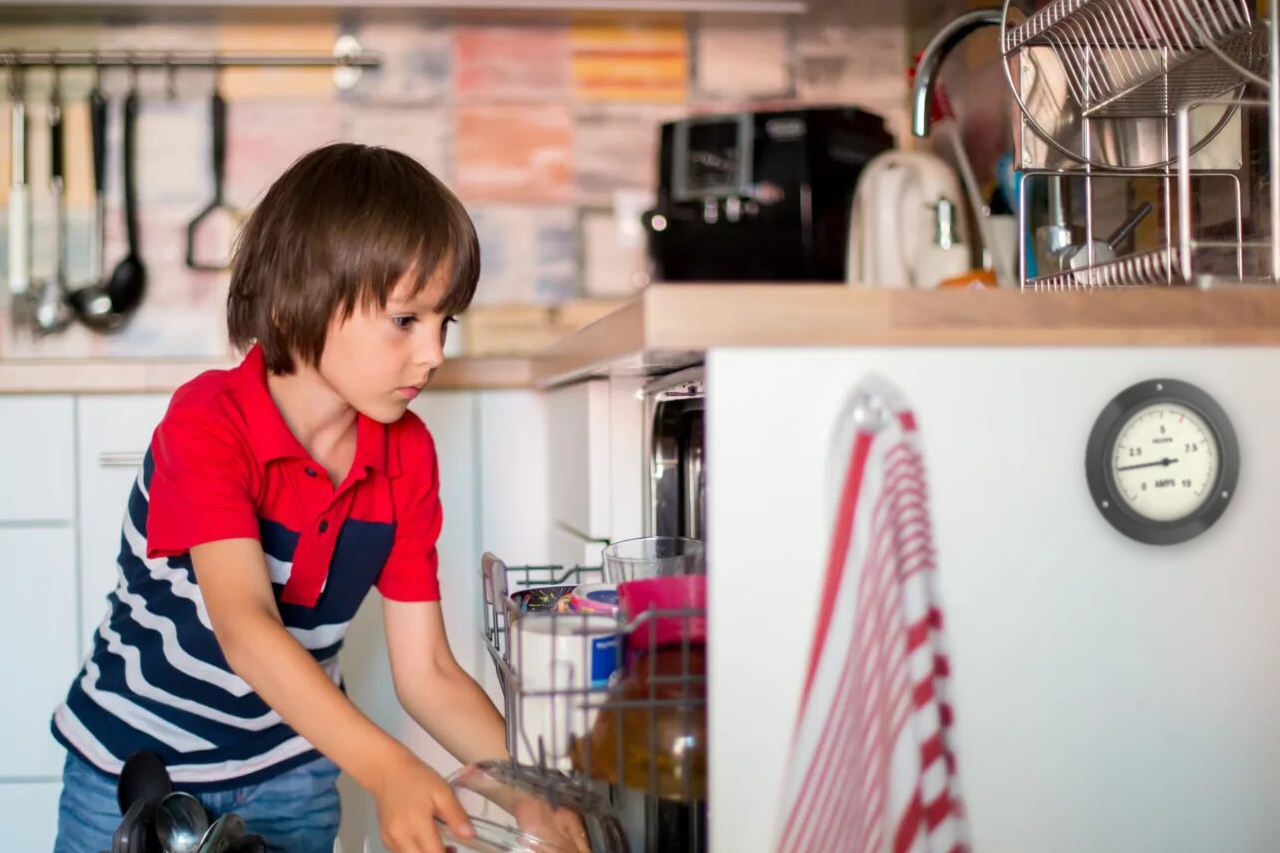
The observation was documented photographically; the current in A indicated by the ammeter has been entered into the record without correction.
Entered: 1.5 A
